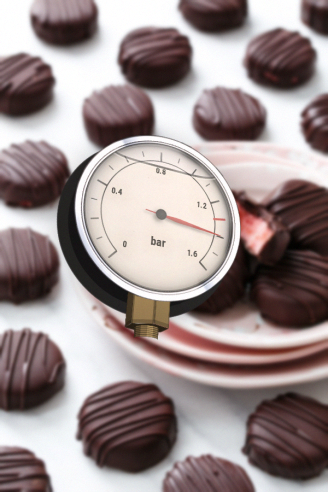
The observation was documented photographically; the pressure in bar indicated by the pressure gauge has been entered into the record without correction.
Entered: 1.4 bar
